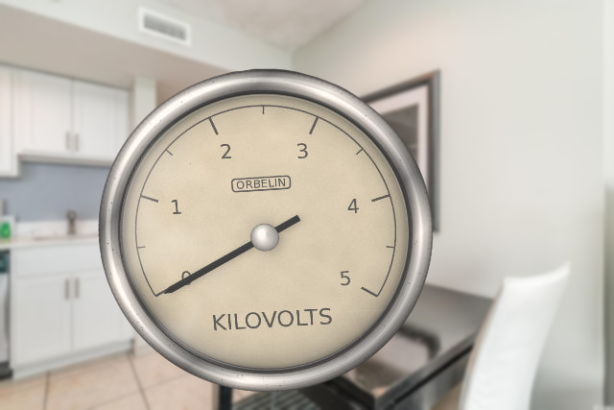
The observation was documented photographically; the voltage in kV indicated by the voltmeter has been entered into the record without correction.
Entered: 0 kV
